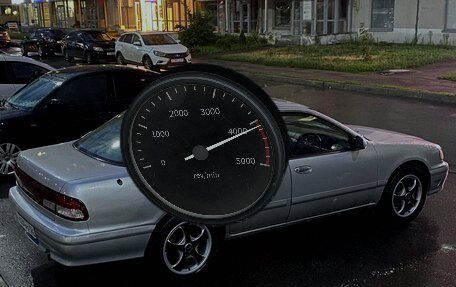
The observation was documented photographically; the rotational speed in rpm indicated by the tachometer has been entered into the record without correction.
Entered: 4100 rpm
